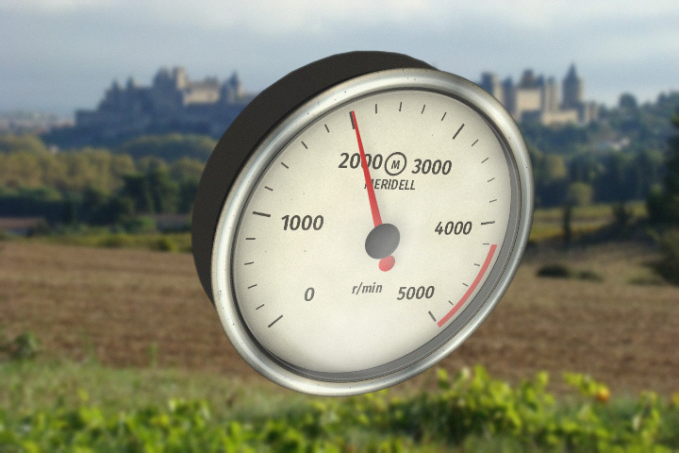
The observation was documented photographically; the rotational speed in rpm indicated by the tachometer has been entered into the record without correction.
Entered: 2000 rpm
